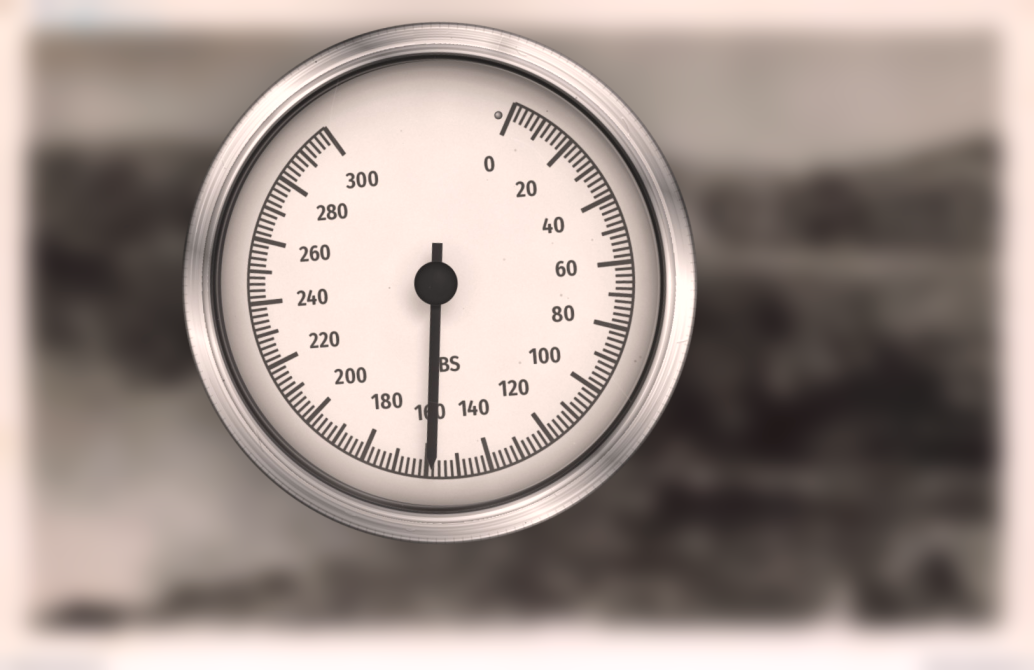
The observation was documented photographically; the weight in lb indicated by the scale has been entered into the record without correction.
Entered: 158 lb
